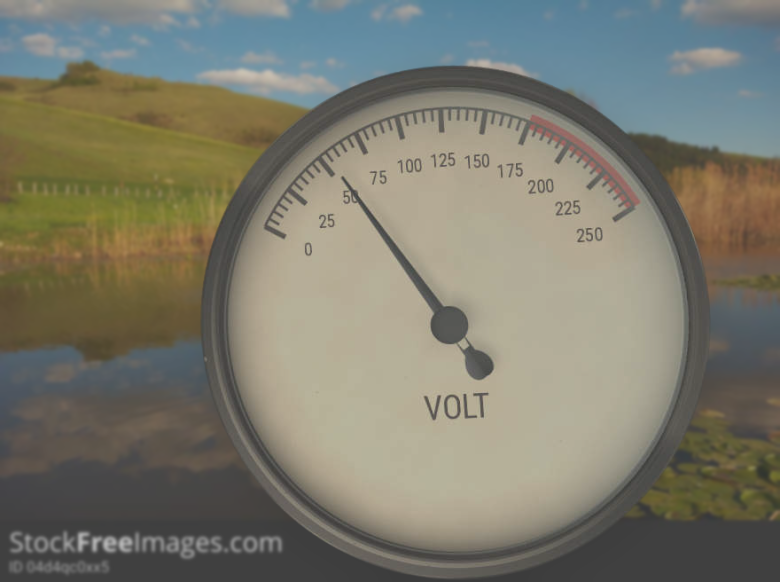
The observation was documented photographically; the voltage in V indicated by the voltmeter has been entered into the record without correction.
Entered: 55 V
